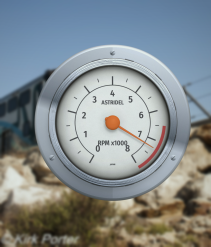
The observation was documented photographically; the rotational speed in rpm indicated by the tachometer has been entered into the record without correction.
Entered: 7250 rpm
